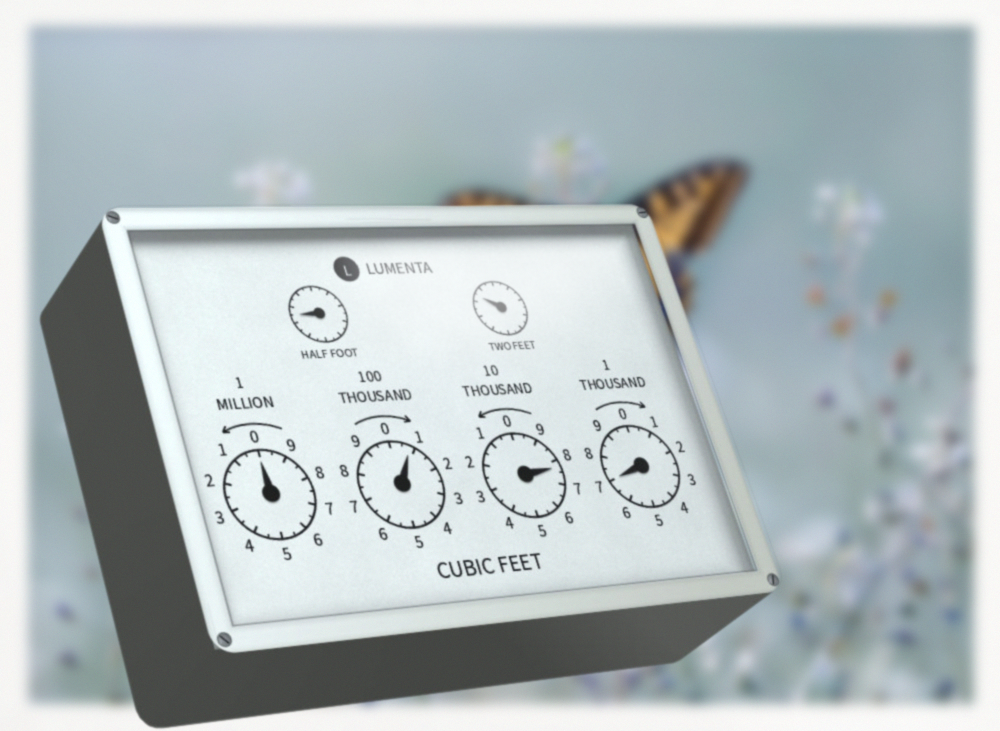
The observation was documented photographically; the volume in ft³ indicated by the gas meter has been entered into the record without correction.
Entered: 7700 ft³
